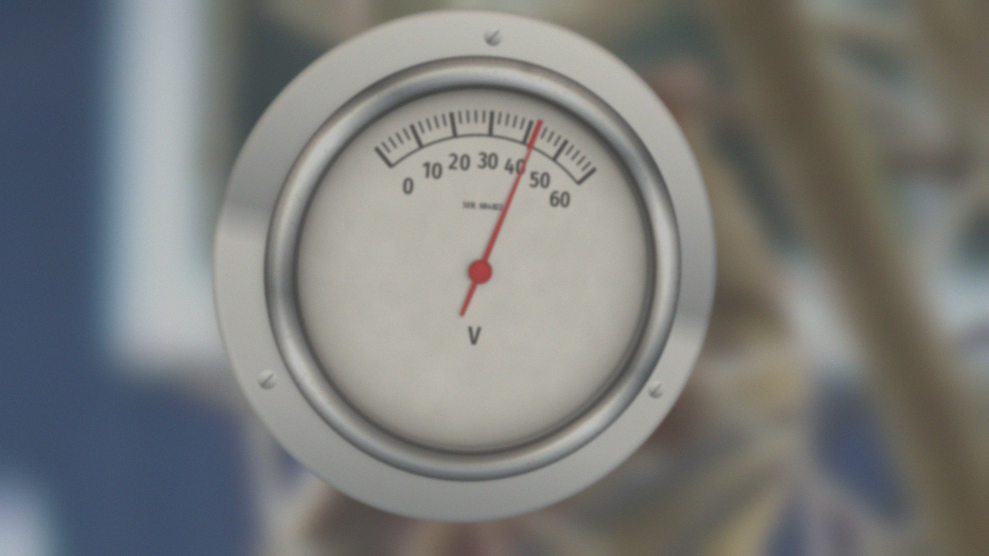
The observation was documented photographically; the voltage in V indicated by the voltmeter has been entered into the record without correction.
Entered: 42 V
